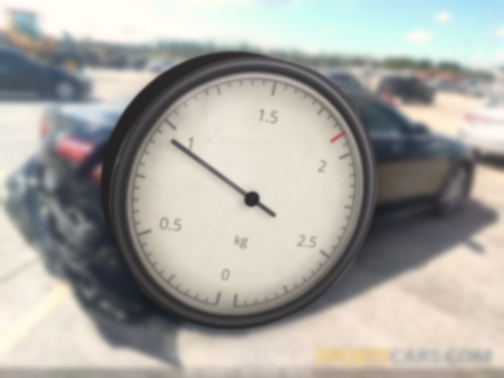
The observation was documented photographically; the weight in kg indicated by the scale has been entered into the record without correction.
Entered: 0.95 kg
